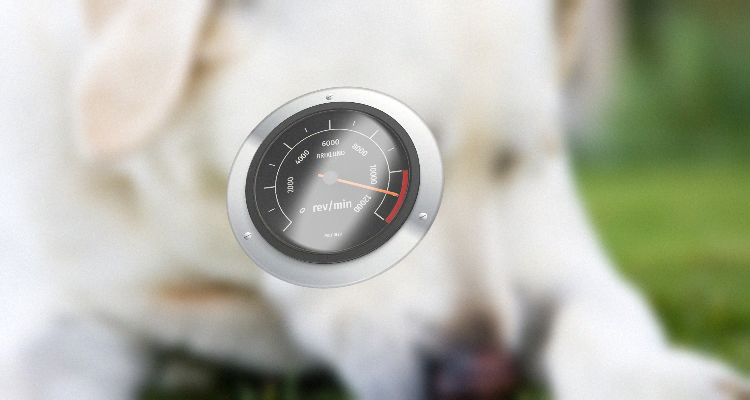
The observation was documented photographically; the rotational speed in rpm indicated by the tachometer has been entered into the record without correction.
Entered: 11000 rpm
